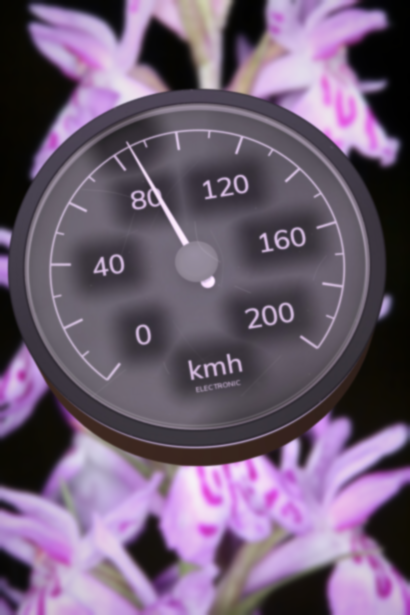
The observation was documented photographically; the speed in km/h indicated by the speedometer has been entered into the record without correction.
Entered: 85 km/h
